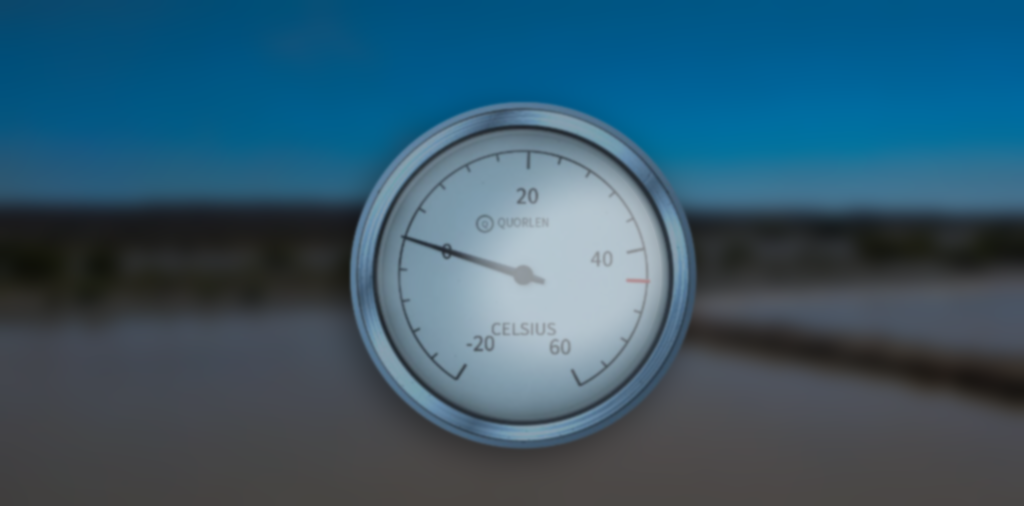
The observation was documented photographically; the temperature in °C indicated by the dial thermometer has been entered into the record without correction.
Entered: 0 °C
